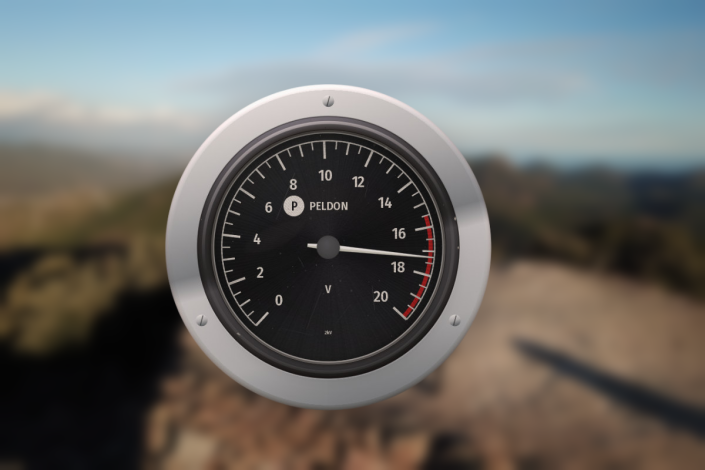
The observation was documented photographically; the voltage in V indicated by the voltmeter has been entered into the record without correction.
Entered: 17.25 V
